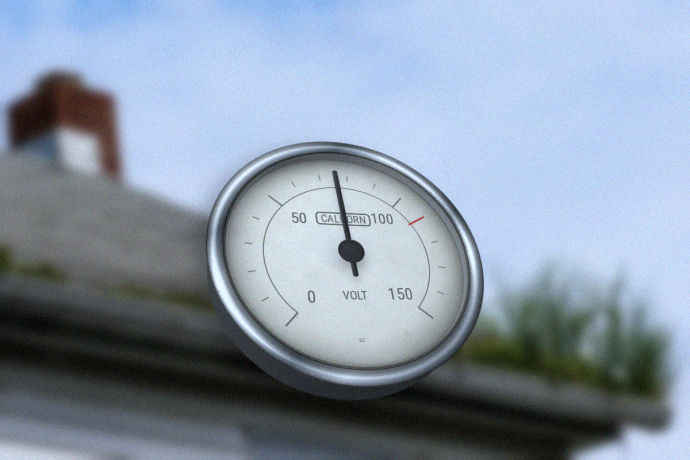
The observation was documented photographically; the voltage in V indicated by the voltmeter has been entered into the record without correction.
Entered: 75 V
